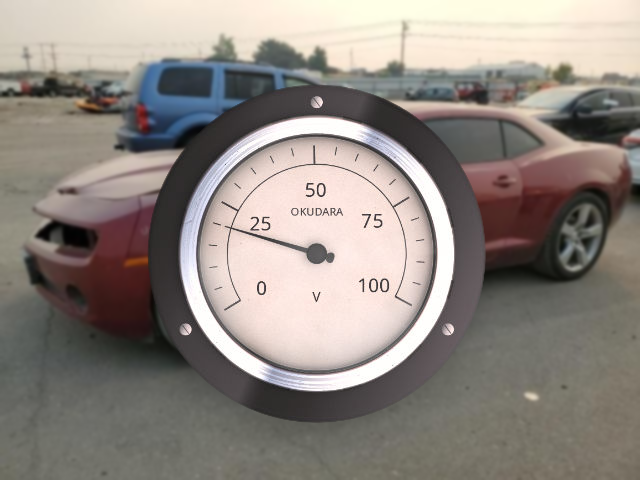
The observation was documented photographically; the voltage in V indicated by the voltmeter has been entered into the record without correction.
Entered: 20 V
